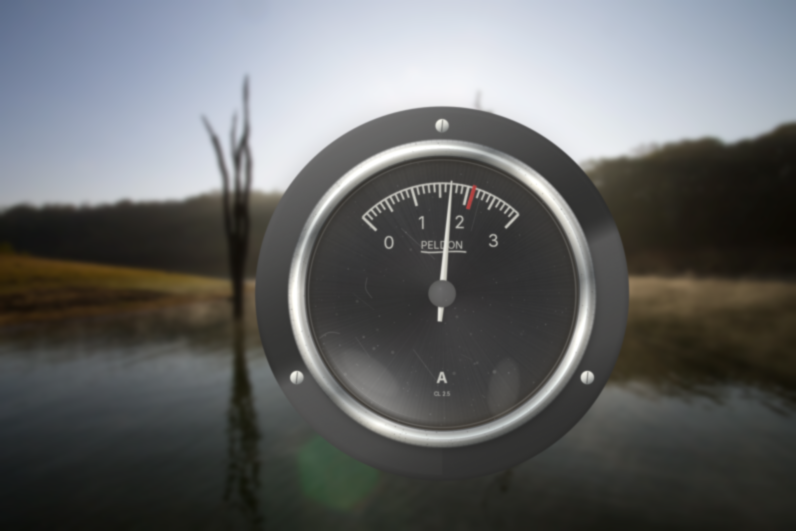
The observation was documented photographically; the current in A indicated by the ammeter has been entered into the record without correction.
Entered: 1.7 A
